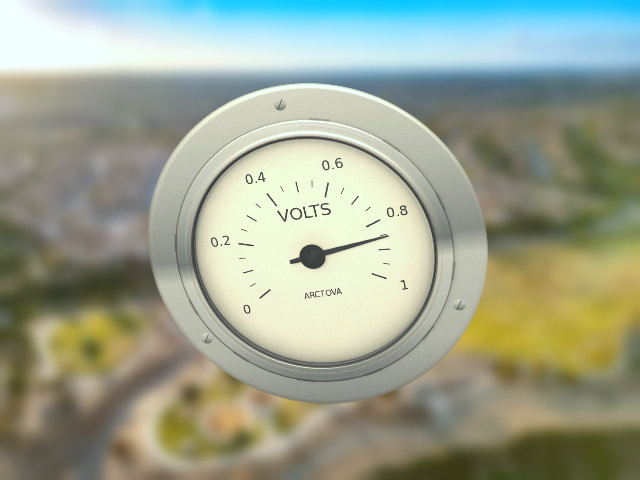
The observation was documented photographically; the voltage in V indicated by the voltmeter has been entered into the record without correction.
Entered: 0.85 V
